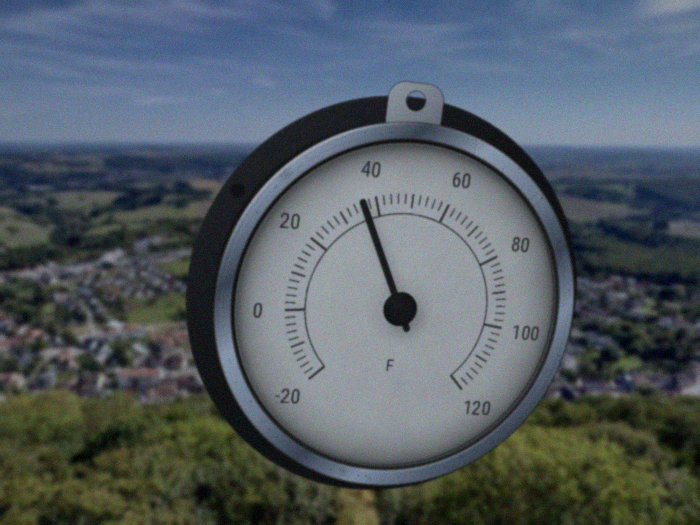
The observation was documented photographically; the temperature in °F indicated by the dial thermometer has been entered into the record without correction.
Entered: 36 °F
